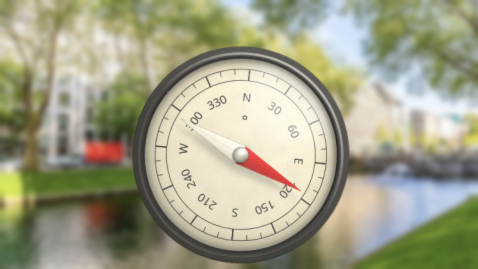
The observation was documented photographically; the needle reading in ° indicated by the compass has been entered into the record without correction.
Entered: 115 °
